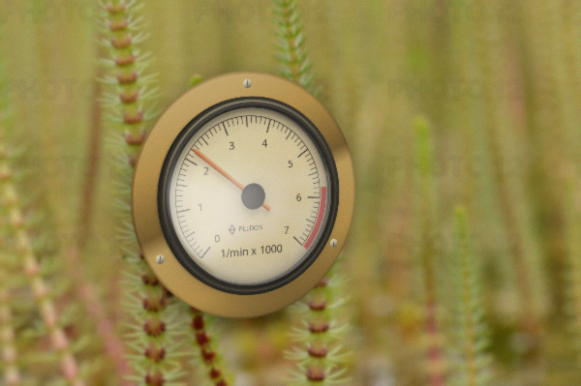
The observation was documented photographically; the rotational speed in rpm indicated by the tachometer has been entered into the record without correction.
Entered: 2200 rpm
